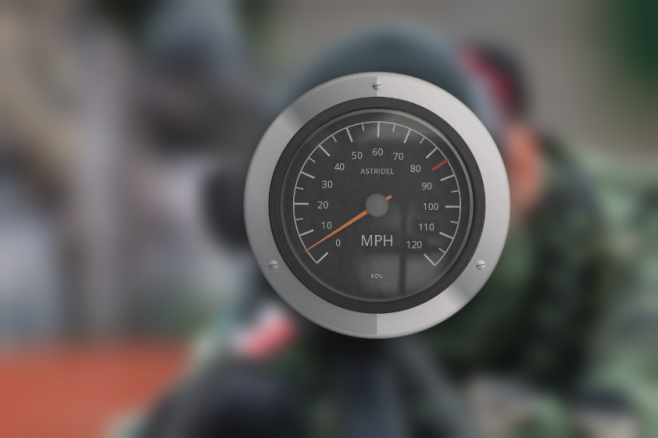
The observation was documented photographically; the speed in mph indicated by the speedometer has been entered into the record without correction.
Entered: 5 mph
